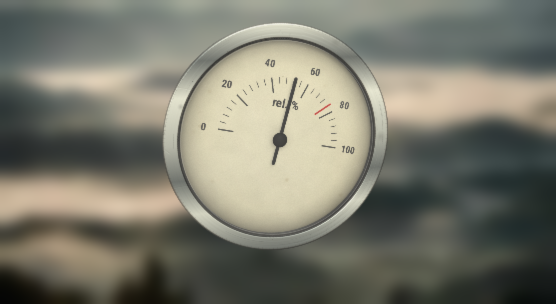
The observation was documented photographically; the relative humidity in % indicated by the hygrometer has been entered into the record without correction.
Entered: 52 %
